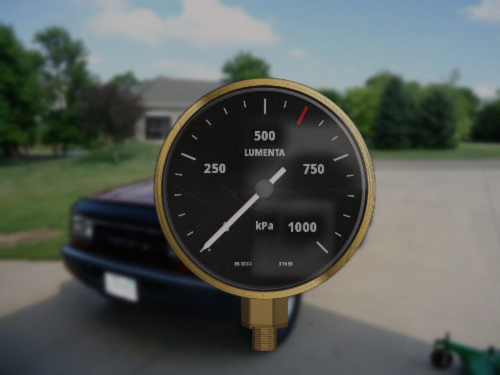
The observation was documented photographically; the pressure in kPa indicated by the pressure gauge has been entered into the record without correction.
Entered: 0 kPa
